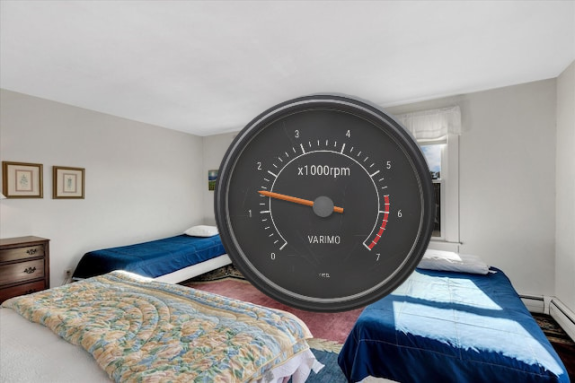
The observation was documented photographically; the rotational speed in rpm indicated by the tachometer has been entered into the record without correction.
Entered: 1500 rpm
